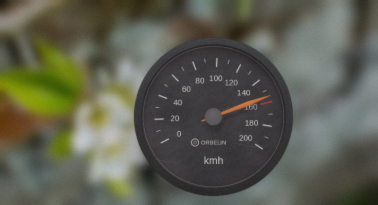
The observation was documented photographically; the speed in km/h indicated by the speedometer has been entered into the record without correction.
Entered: 155 km/h
